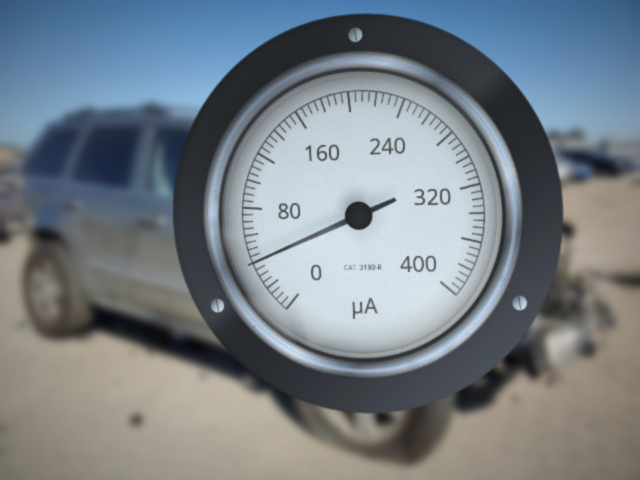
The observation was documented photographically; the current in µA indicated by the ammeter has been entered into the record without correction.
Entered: 40 µA
